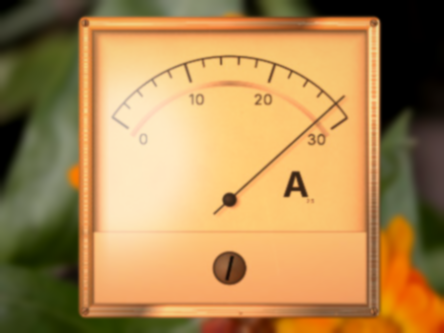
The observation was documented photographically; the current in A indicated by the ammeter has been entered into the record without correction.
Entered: 28 A
